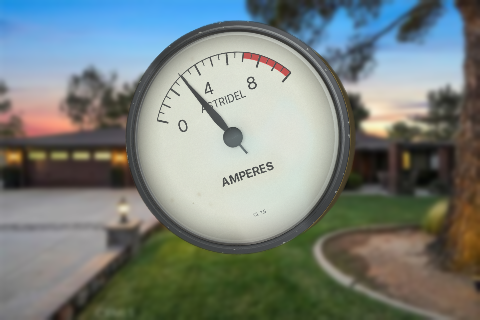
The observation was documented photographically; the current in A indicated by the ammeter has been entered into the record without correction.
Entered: 3 A
